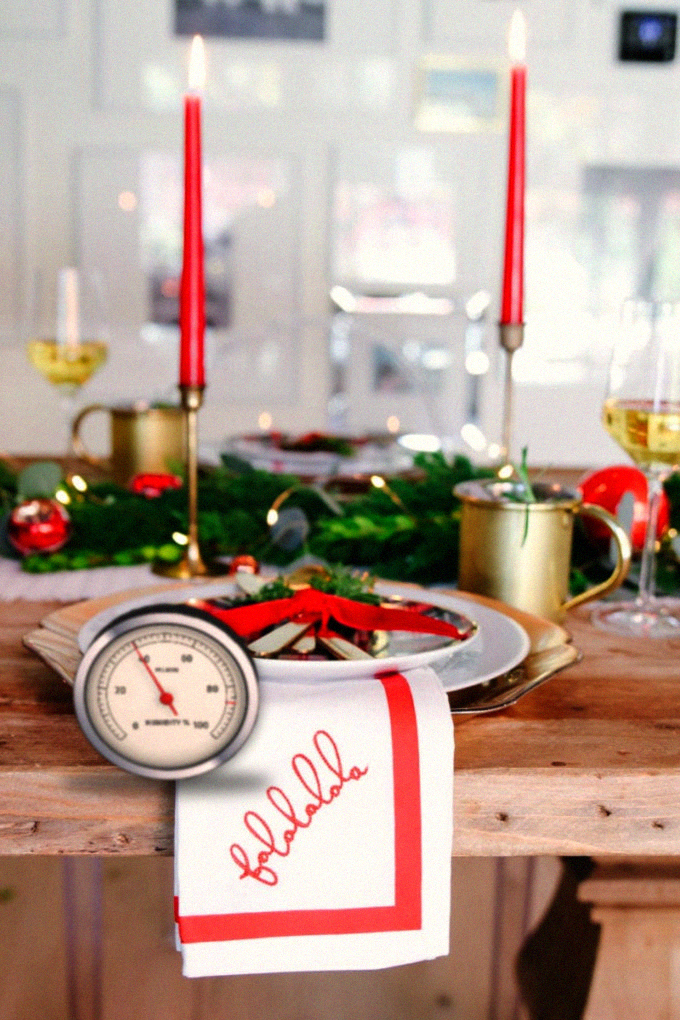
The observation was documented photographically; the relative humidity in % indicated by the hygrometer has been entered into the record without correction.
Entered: 40 %
